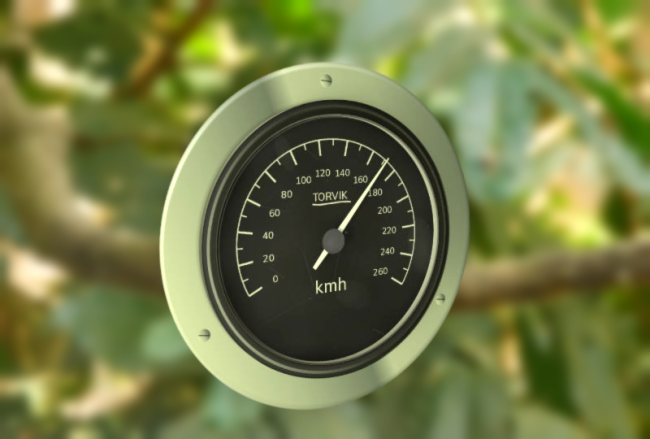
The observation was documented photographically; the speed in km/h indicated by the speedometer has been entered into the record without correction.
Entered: 170 km/h
